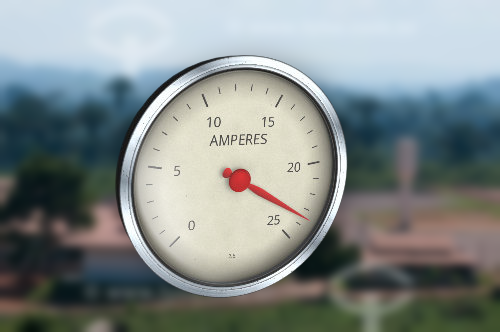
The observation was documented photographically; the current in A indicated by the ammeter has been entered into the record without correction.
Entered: 23.5 A
